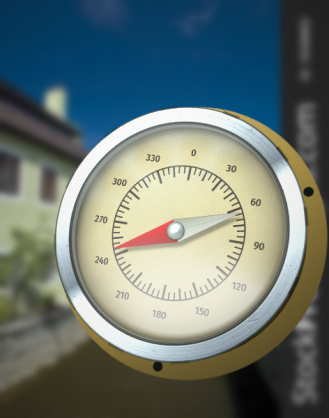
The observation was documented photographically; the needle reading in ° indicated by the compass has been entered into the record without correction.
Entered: 245 °
